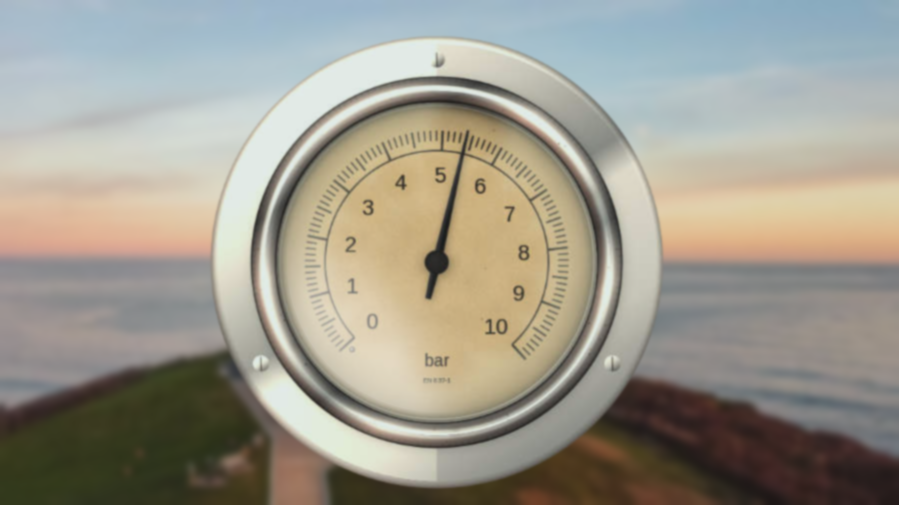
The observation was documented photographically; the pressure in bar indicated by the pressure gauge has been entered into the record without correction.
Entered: 5.4 bar
